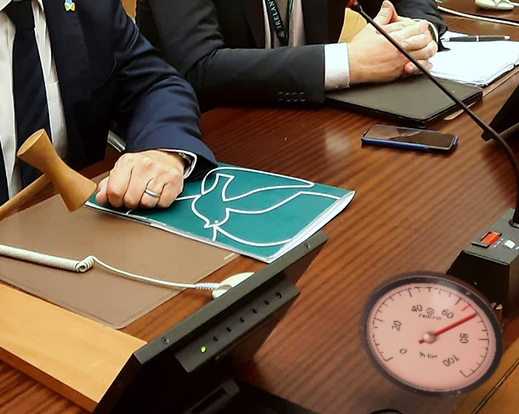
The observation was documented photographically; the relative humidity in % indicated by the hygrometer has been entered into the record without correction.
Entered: 68 %
